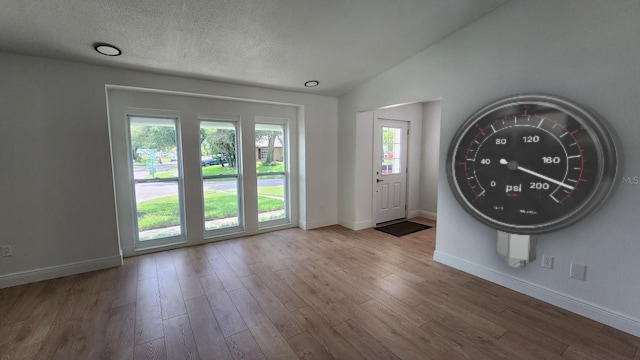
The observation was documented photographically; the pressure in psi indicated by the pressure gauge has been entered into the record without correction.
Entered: 185 psi
